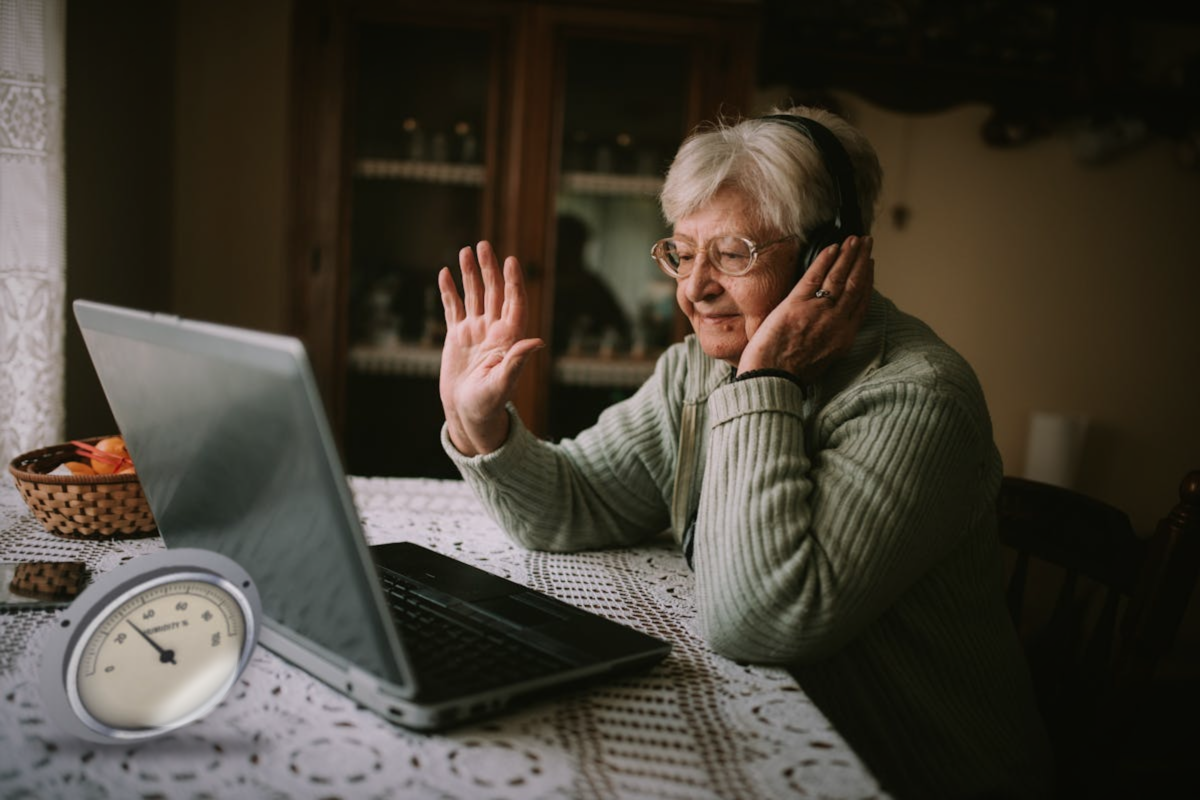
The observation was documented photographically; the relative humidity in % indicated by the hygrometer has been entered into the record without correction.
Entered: 30 %
